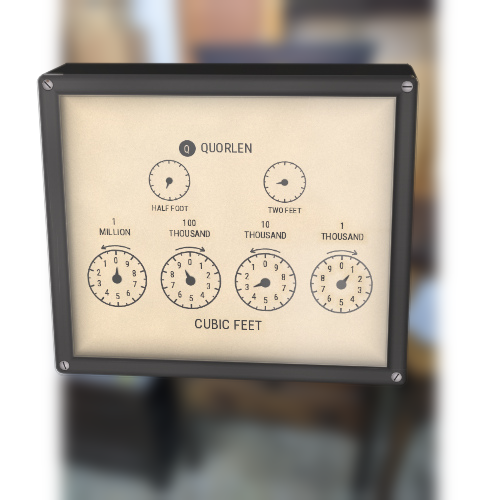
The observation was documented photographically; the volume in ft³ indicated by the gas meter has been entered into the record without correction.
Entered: 993100 ft³
